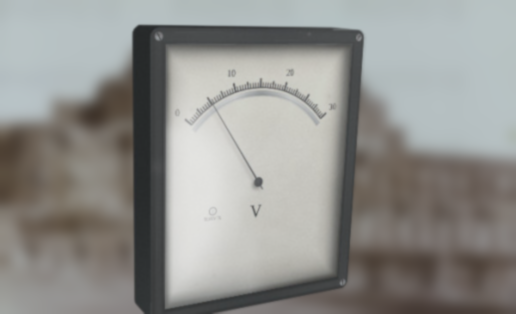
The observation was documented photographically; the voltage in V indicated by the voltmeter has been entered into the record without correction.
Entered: 5 V
